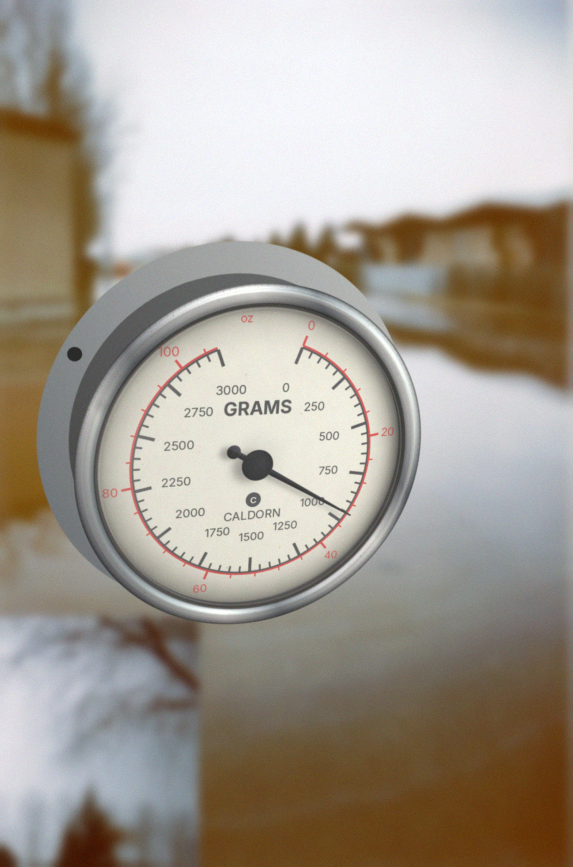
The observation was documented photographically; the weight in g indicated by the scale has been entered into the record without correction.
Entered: 950 g
